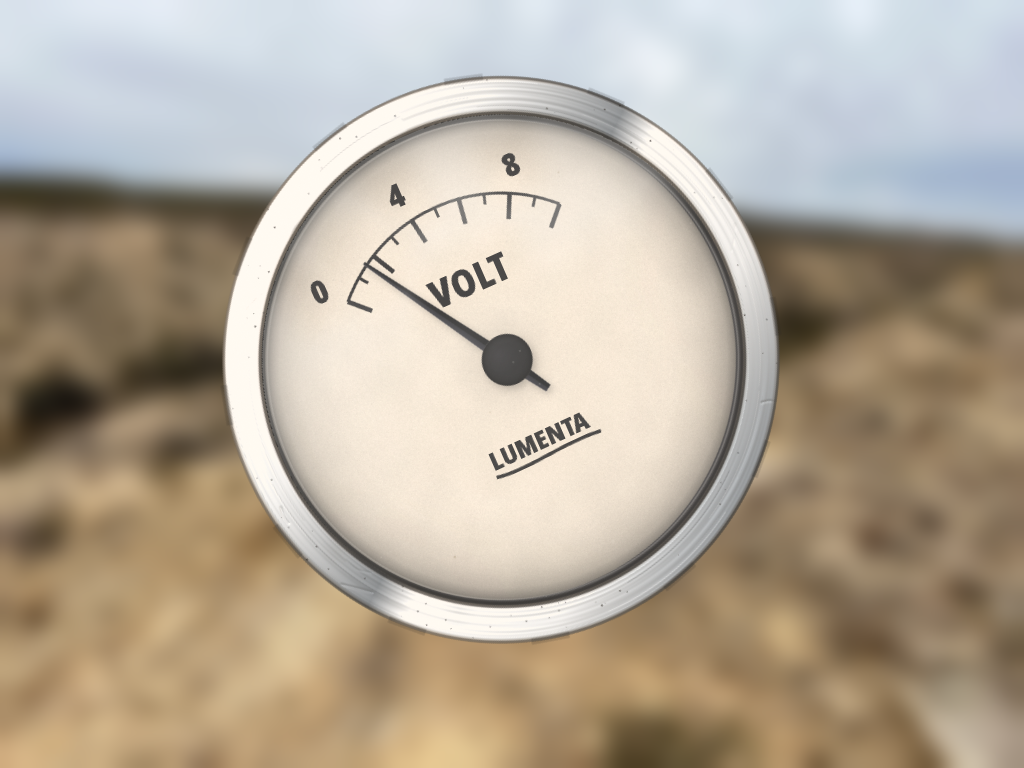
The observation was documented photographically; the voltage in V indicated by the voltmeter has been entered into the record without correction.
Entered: 1.5 V
